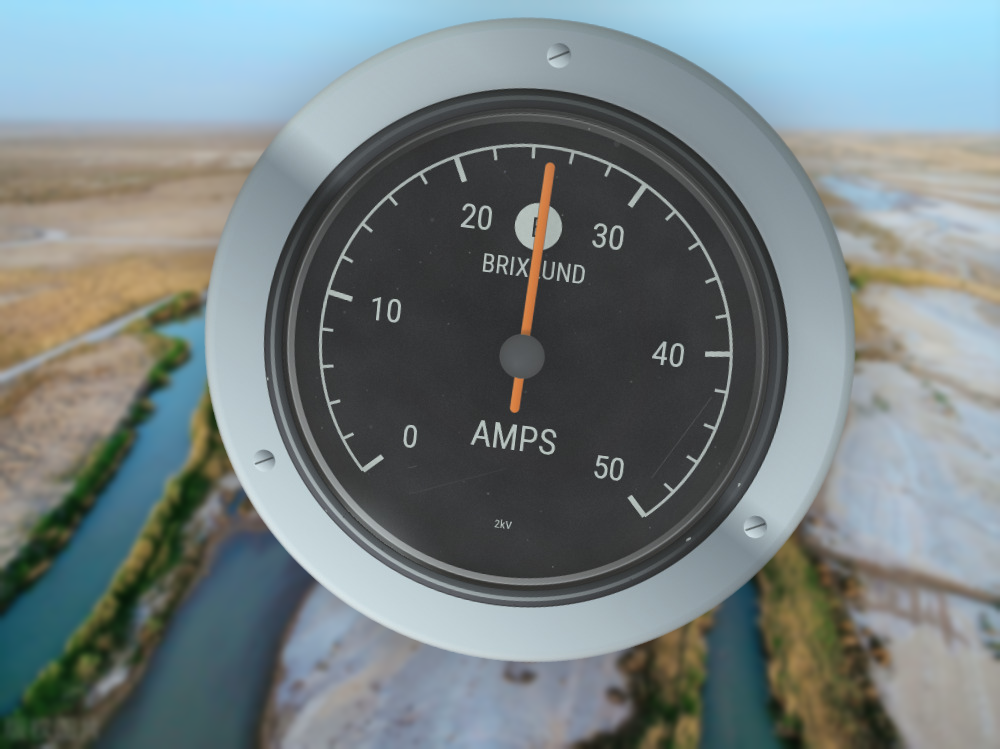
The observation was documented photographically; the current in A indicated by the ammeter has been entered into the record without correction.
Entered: 25 A
